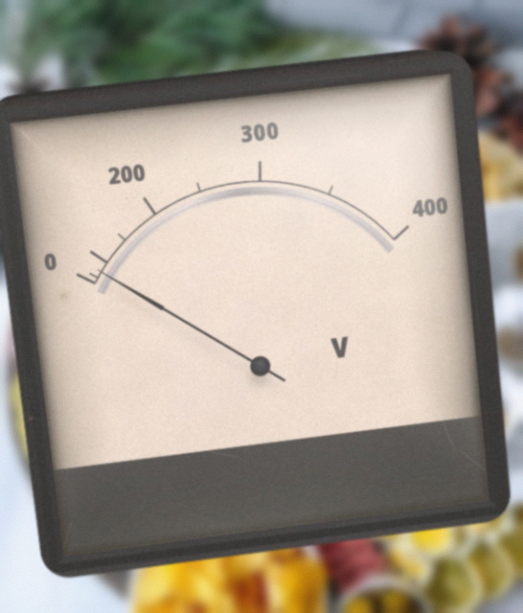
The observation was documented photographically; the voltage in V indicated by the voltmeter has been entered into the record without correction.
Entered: 75 V
